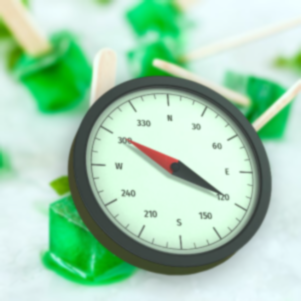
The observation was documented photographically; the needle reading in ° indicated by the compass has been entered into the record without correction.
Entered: 300 °
